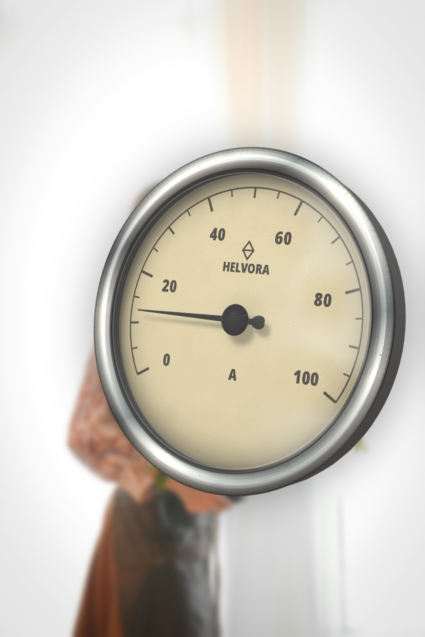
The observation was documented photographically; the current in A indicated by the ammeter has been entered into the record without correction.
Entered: 12.5 A
